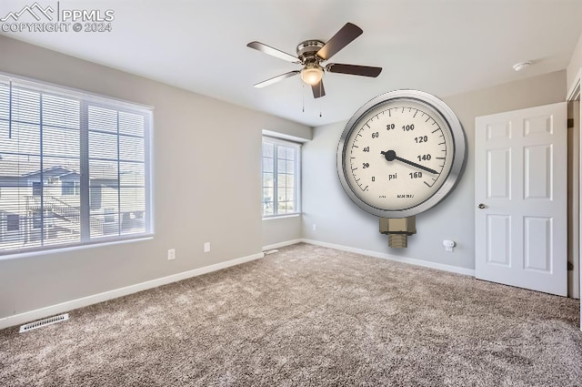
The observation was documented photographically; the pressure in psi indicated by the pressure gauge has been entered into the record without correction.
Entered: 150 psi
